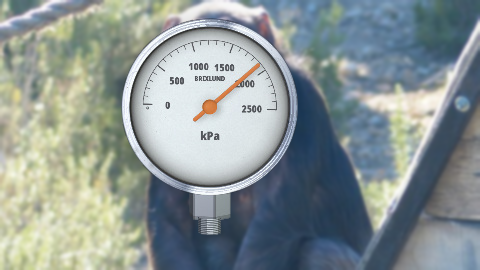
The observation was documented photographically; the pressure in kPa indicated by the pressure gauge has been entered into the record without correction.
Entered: 1900 kPa
